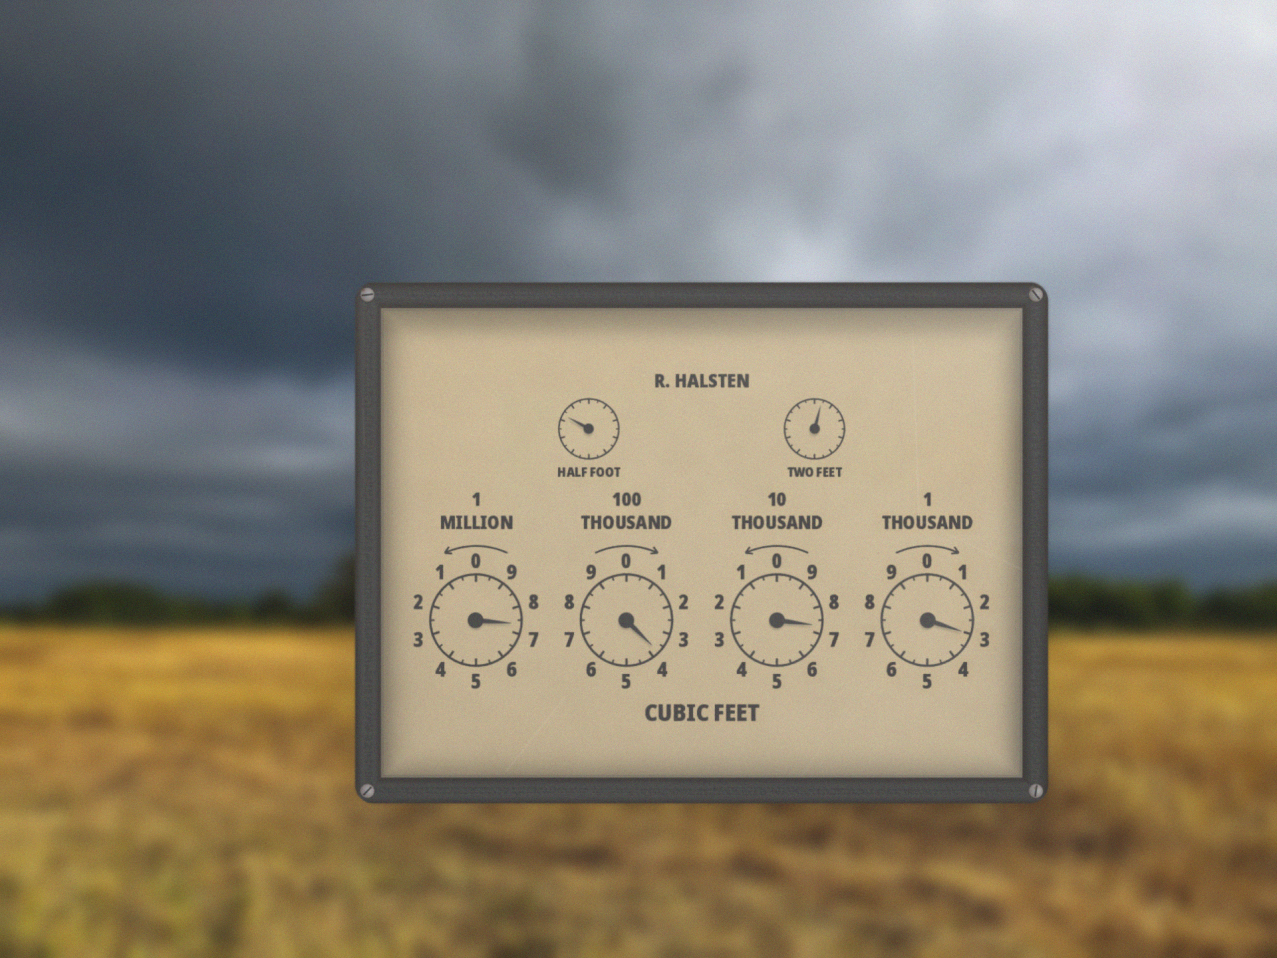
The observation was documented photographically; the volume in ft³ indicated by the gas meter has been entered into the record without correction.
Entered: 737300 ft³
